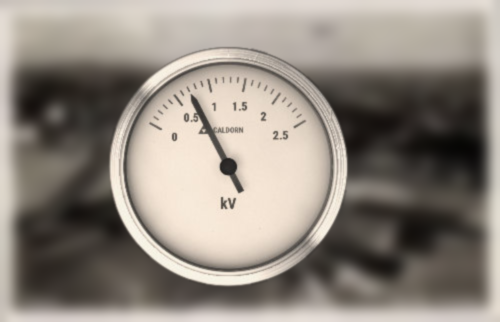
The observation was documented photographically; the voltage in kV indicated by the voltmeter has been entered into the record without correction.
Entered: 0.7 kV
